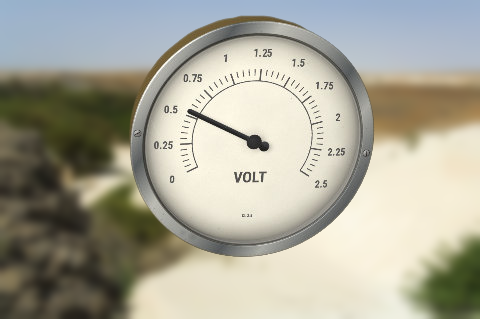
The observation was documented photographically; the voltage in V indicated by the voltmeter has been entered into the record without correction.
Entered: 0.55 V
